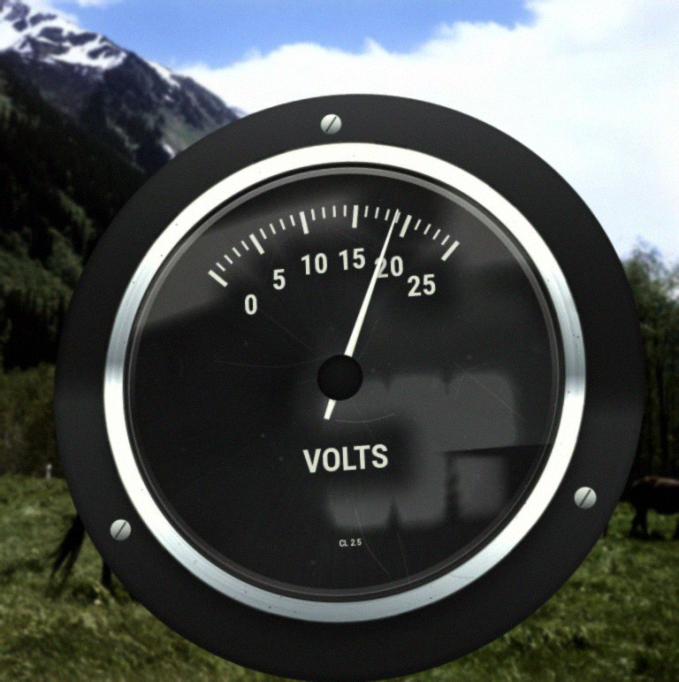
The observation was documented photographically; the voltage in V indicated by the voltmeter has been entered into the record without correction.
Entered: 19 V
